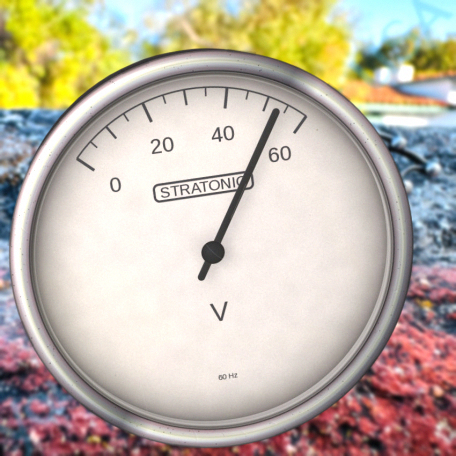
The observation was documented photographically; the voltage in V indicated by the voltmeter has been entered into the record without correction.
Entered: 52.5 V
